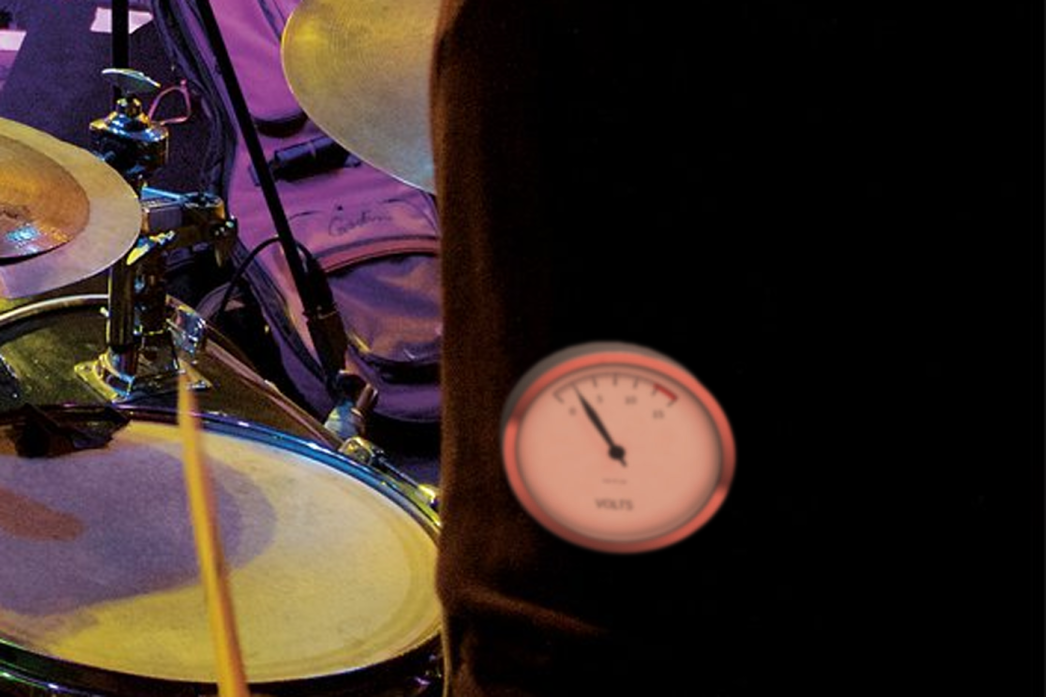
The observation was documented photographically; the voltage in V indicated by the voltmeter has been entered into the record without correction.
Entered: 2.5 V
